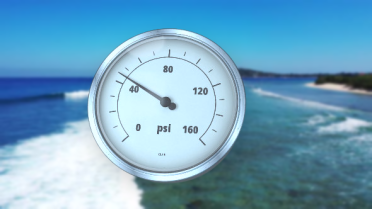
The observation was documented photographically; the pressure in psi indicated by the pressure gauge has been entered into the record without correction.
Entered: 45 psi
